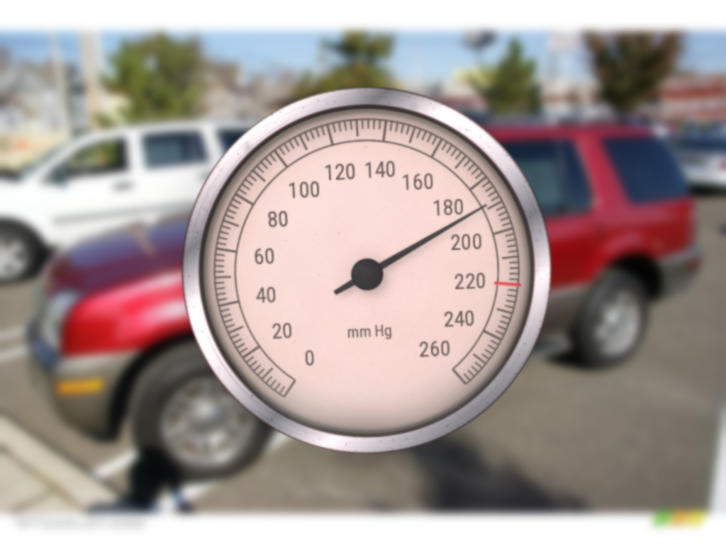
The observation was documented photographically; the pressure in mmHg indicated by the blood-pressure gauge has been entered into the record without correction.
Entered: 188 mmHg
